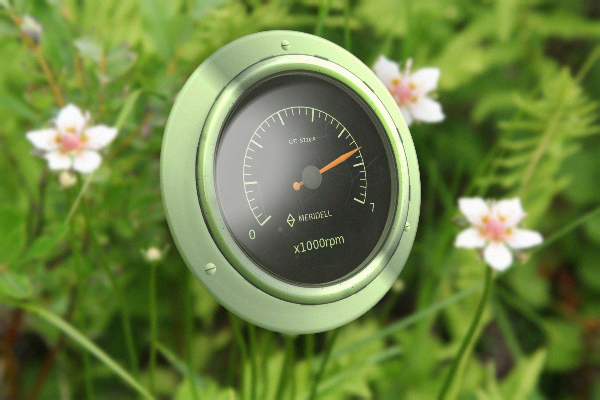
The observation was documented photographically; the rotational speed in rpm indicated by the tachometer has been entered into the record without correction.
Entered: 5600 rpm
